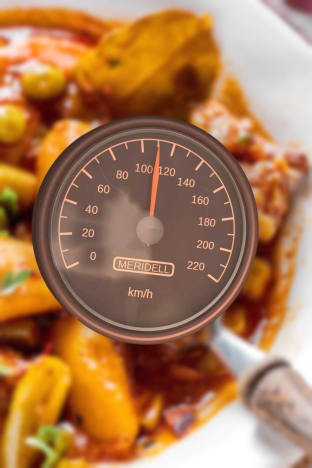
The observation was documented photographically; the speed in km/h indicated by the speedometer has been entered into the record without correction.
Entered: 110 km/h
